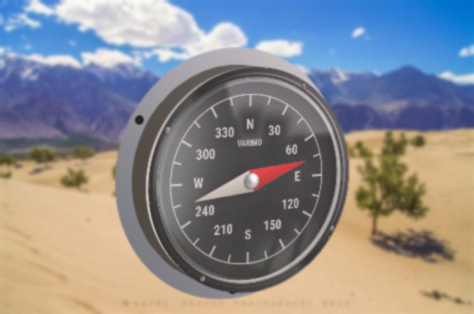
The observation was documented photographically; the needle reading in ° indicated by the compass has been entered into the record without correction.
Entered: 75 °
